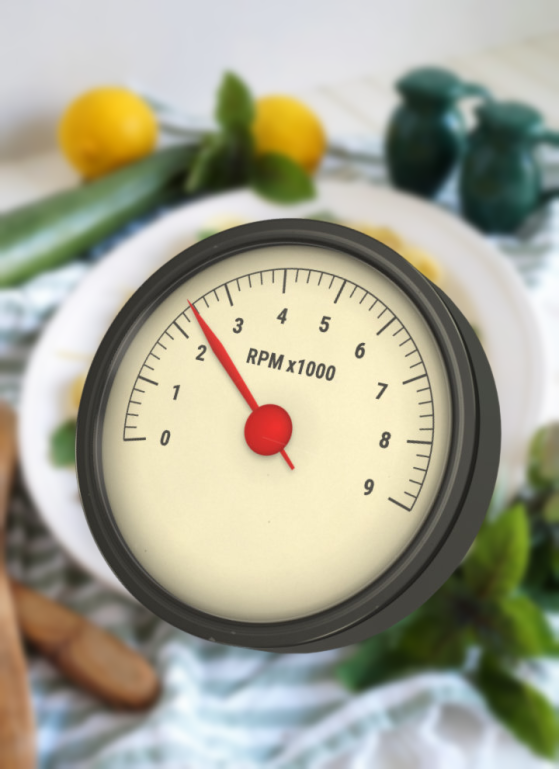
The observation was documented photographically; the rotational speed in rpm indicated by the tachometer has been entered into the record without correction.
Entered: 2400 rpm
